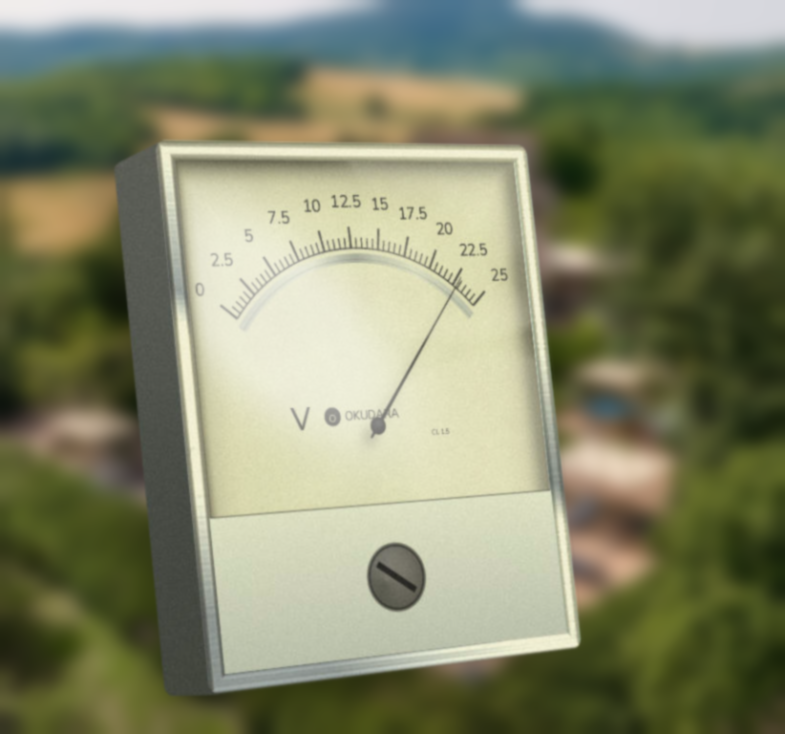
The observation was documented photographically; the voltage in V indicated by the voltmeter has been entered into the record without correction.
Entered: 22.5 V
